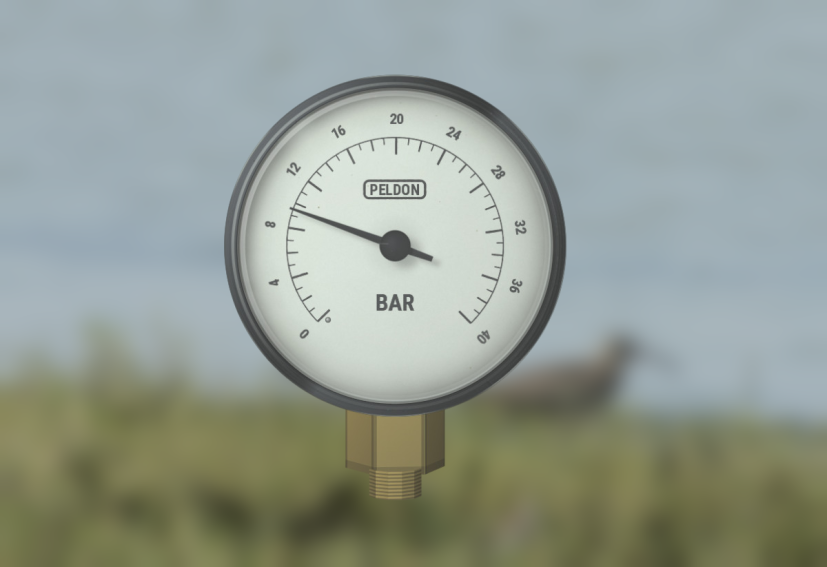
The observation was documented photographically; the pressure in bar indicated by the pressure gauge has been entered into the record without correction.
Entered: 9.5 bar
